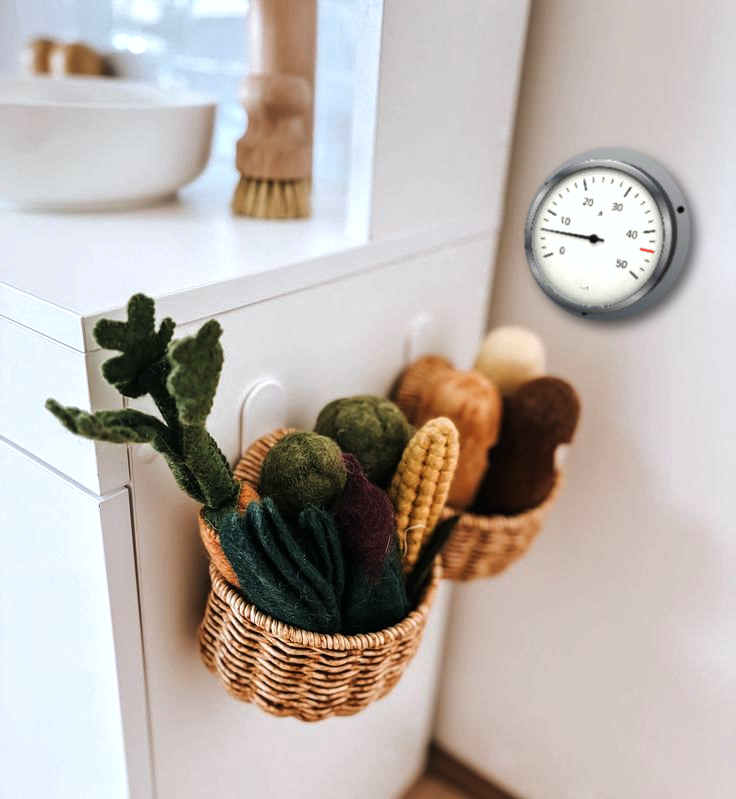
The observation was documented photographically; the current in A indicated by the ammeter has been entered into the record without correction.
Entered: 6 A
